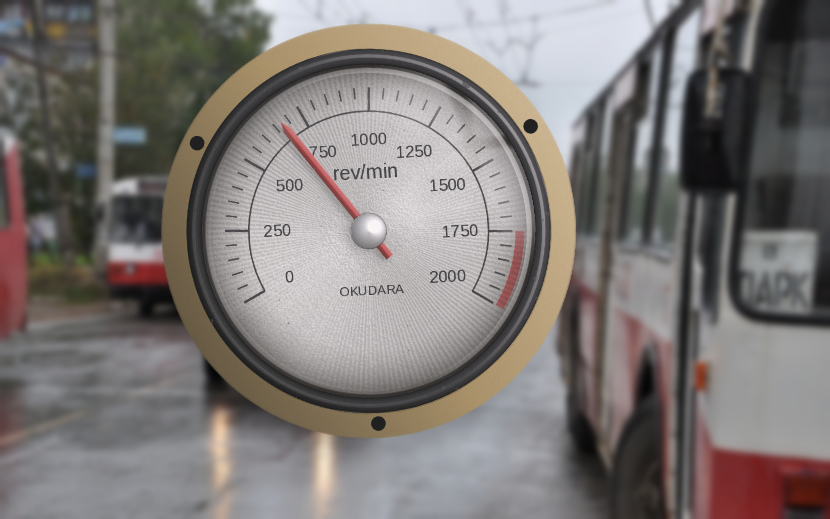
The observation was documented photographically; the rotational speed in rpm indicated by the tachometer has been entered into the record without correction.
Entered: 675 rpm
